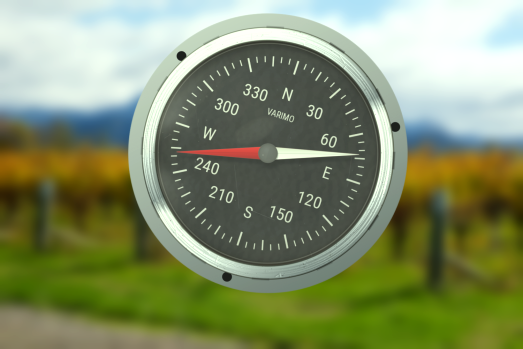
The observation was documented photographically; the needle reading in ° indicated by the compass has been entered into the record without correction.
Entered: 252.5 °
